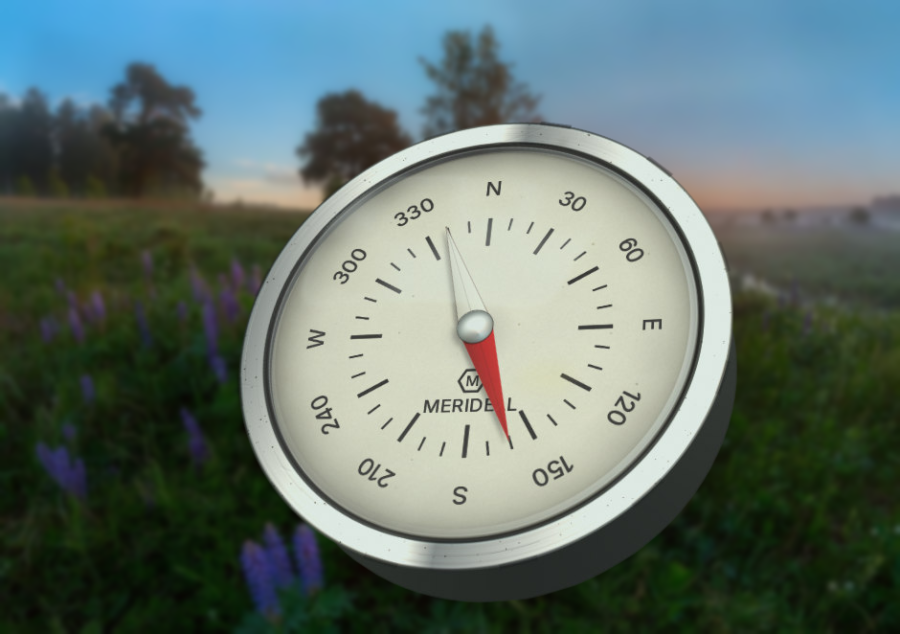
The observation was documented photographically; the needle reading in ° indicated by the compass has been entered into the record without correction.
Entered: 160 °
